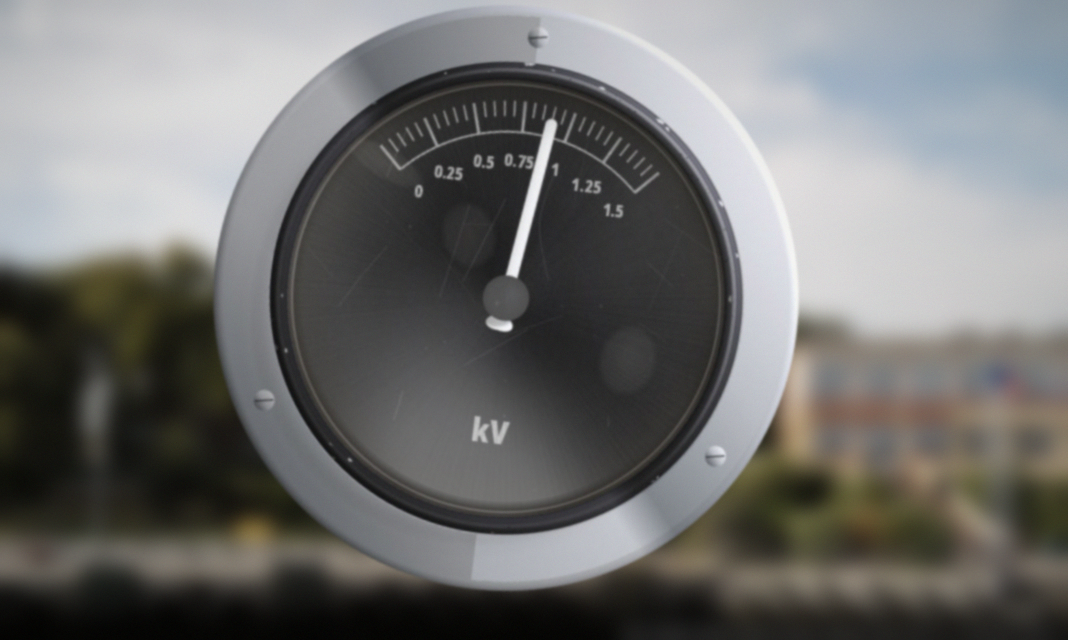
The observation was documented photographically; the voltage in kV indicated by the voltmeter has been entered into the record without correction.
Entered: 0.9 kV
